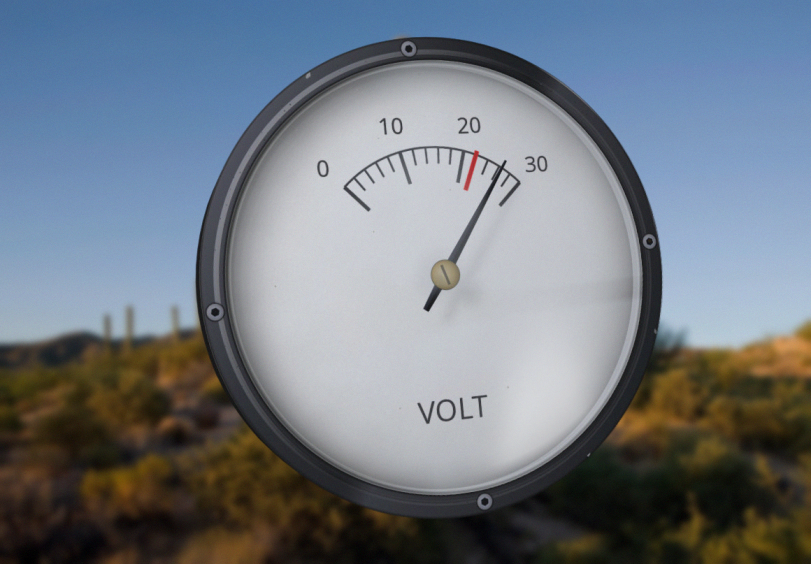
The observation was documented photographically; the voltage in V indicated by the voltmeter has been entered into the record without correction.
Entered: 26 V
